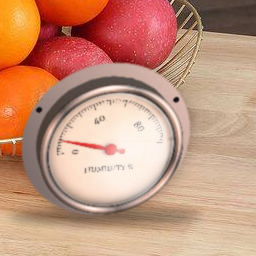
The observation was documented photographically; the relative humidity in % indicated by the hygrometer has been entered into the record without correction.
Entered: 10 %
